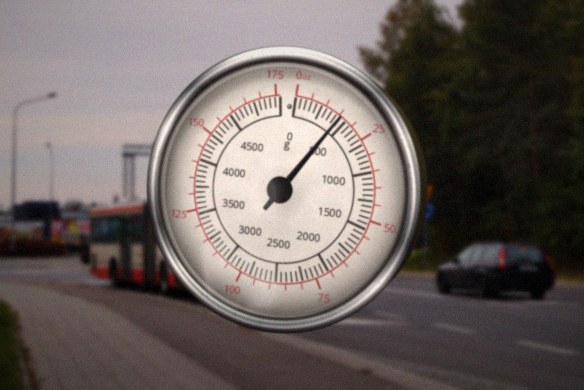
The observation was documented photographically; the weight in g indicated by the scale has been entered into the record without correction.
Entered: 450 g
